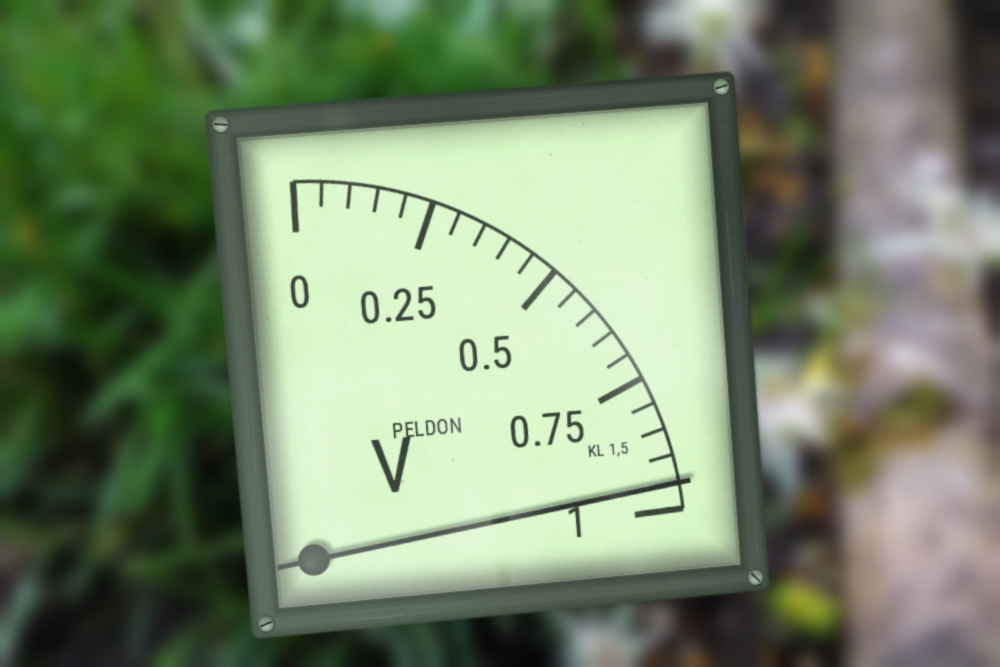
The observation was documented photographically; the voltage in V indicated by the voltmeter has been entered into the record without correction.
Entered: 0.95 V
